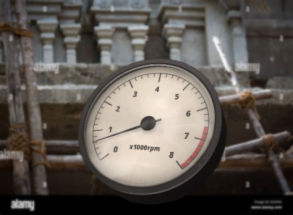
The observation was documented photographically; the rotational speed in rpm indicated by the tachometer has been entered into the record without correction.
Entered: 600 rpm
